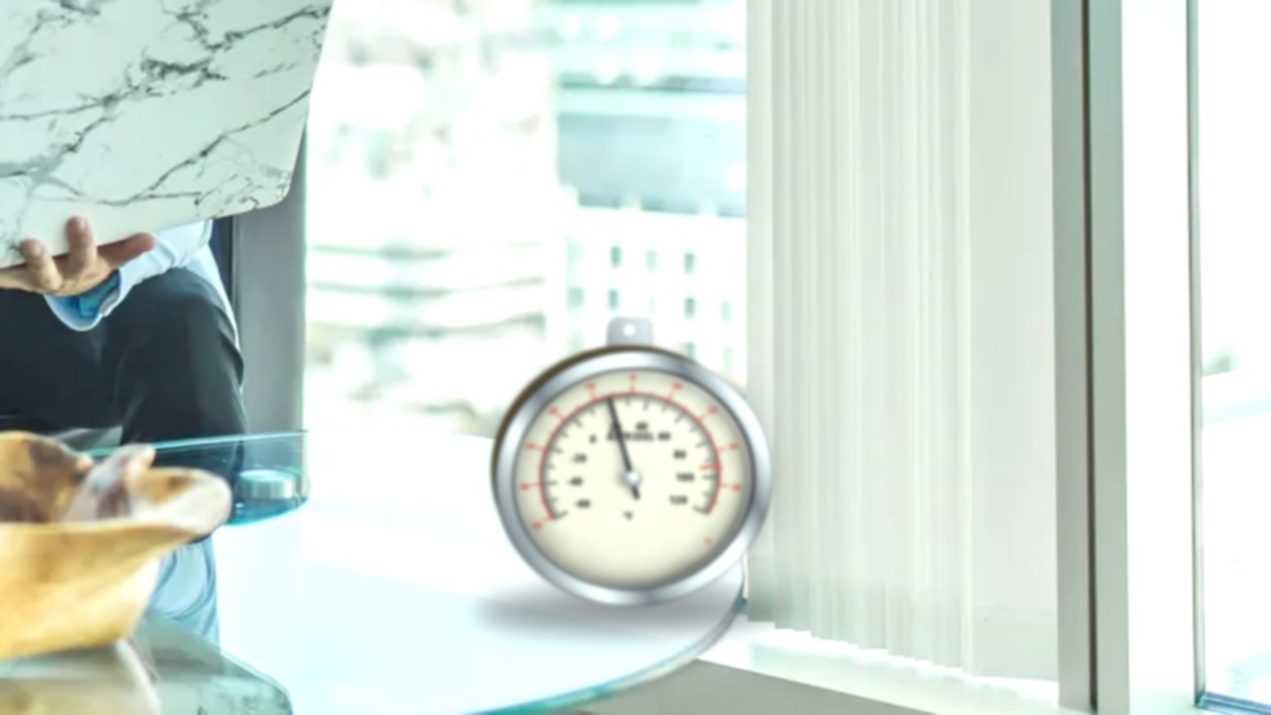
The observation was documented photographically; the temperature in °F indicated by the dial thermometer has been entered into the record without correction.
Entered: 20 °F
